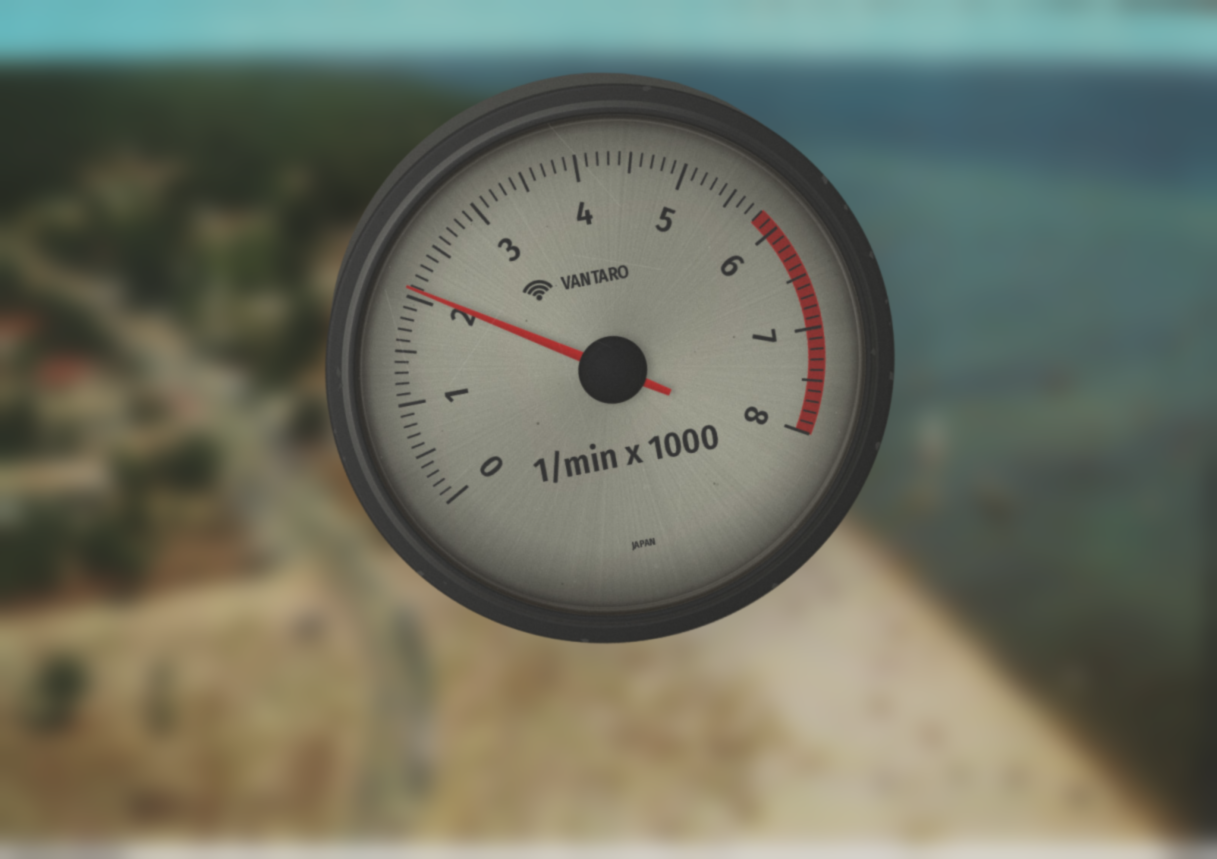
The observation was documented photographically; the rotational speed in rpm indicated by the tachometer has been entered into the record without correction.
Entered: 2100 rpm
